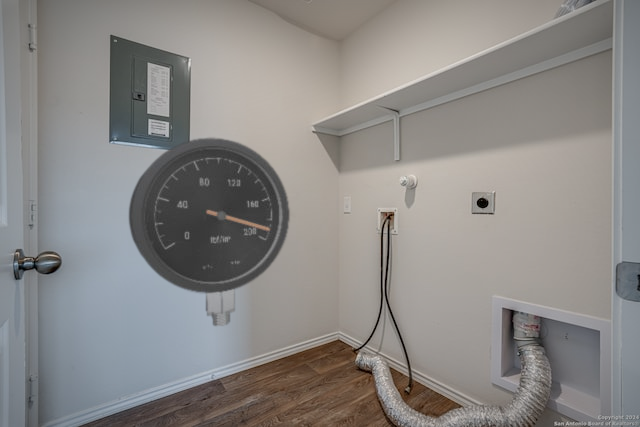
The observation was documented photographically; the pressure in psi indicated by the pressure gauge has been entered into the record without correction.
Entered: 190 psi
